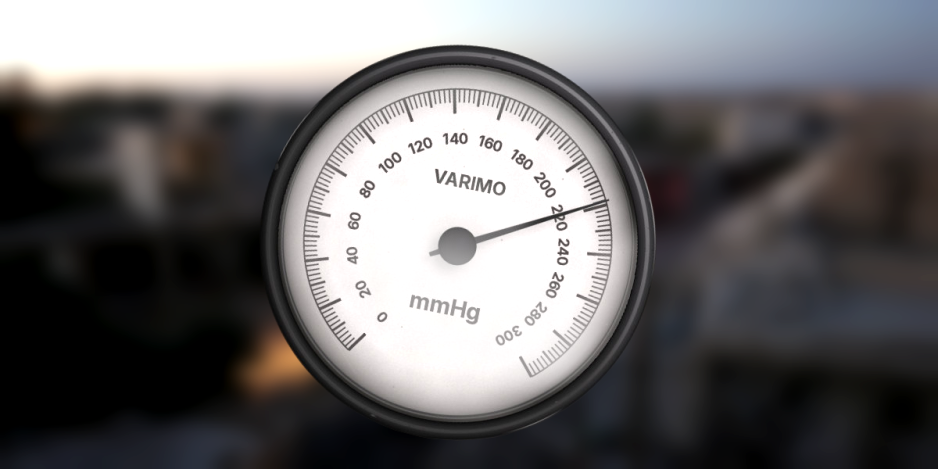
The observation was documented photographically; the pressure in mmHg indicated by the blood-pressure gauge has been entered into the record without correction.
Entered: 218 mmHg
